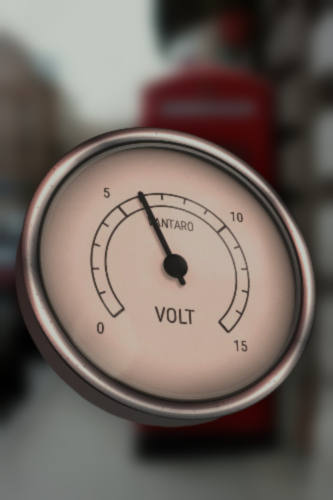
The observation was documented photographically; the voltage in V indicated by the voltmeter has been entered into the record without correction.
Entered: 6 V
